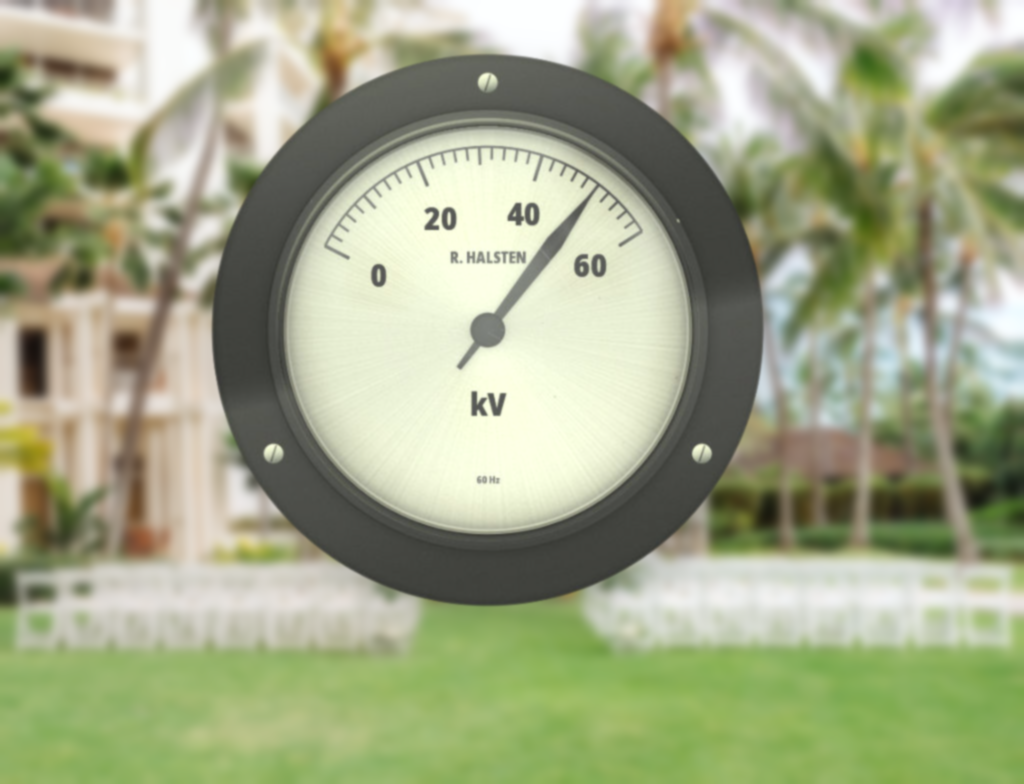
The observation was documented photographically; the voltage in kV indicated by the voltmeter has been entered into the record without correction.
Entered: 50 kV
